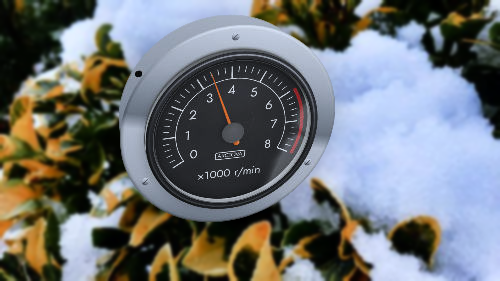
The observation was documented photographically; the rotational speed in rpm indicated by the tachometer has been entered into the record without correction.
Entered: 3400 rpm
